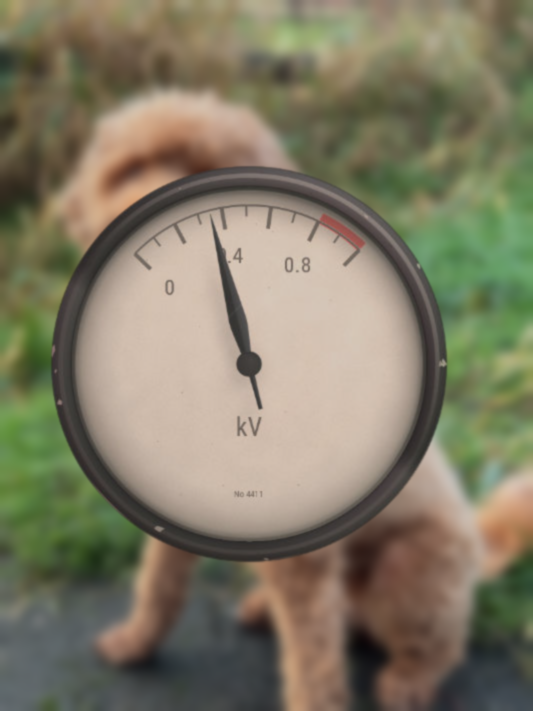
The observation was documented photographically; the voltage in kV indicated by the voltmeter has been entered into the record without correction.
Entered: 0.35 kV
